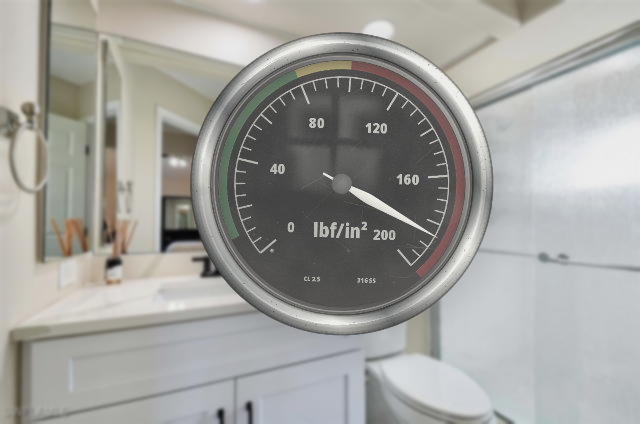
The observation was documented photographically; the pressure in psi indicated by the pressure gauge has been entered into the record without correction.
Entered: 185 psi
